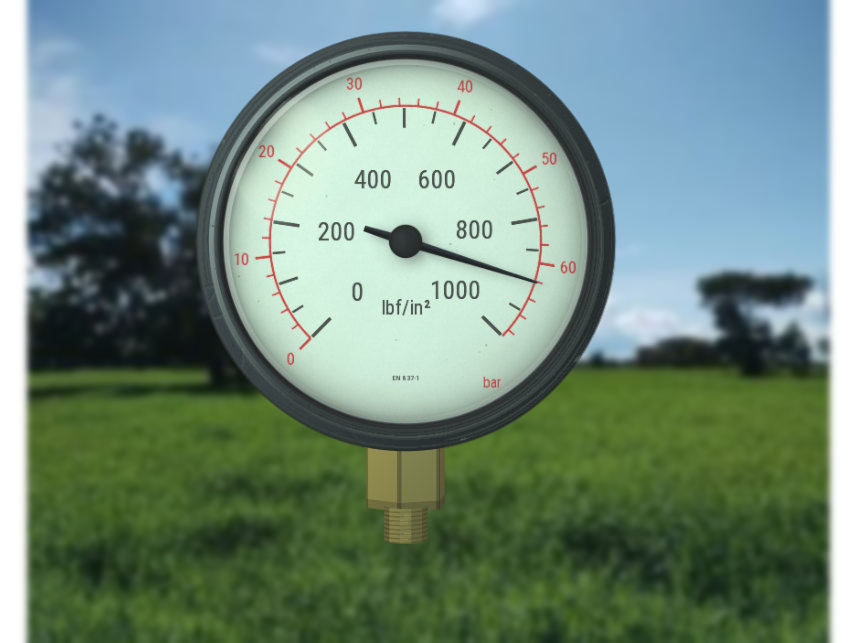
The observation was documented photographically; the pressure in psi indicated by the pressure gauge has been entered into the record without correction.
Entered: 900 psi
